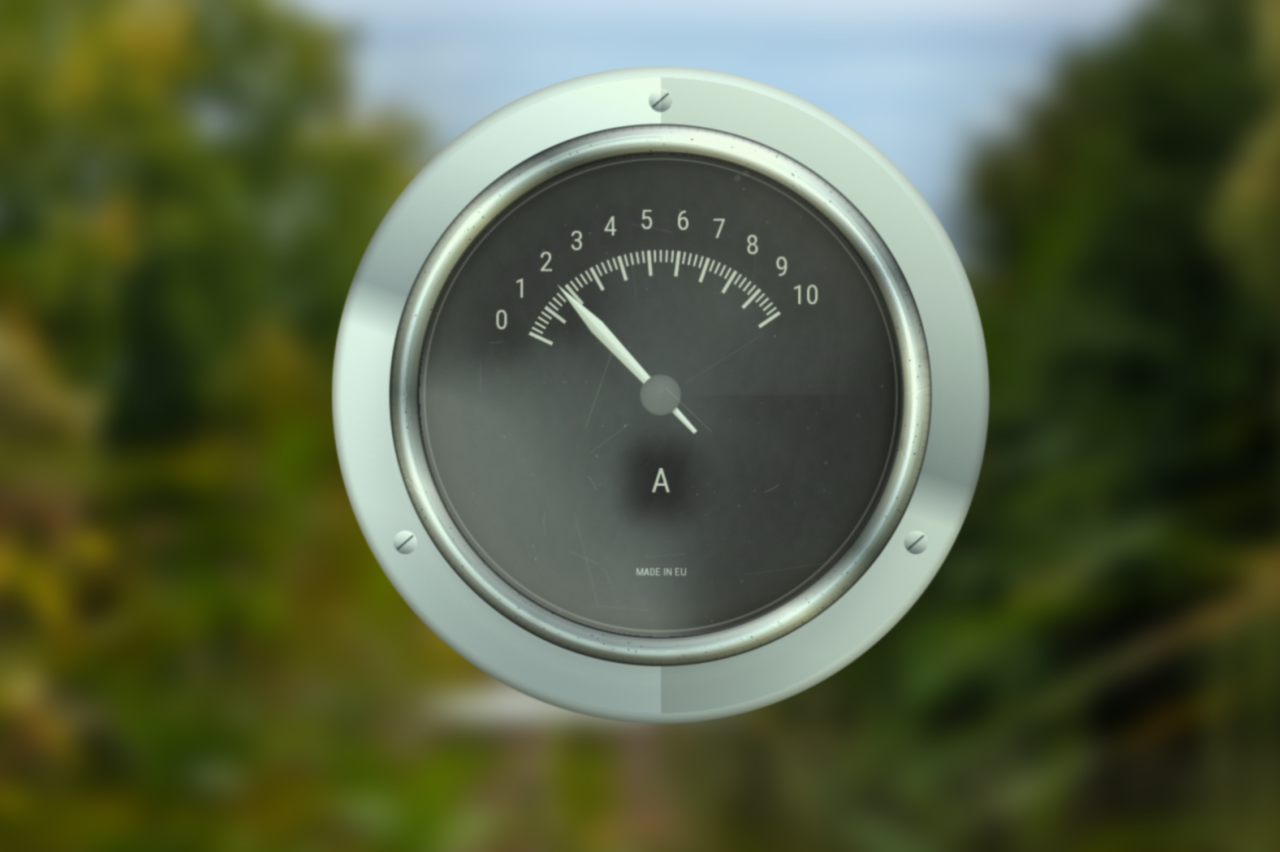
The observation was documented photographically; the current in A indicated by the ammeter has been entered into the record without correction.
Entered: 1.8 A
